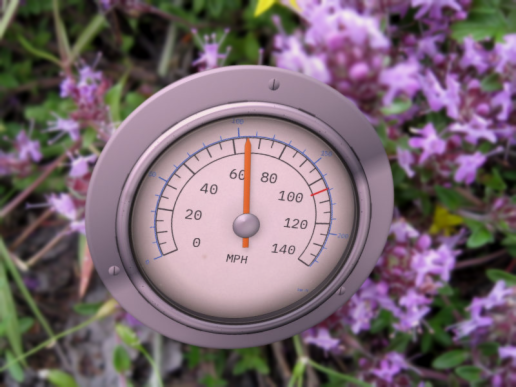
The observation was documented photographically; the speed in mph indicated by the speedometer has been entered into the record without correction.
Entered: 65 mph
